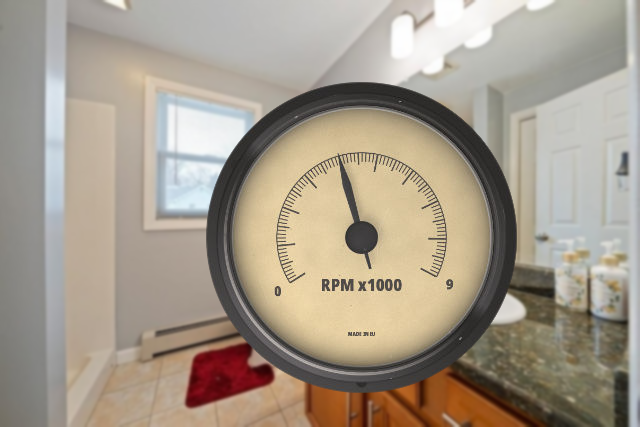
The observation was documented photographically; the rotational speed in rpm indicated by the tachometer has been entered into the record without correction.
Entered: 4000 rpm
